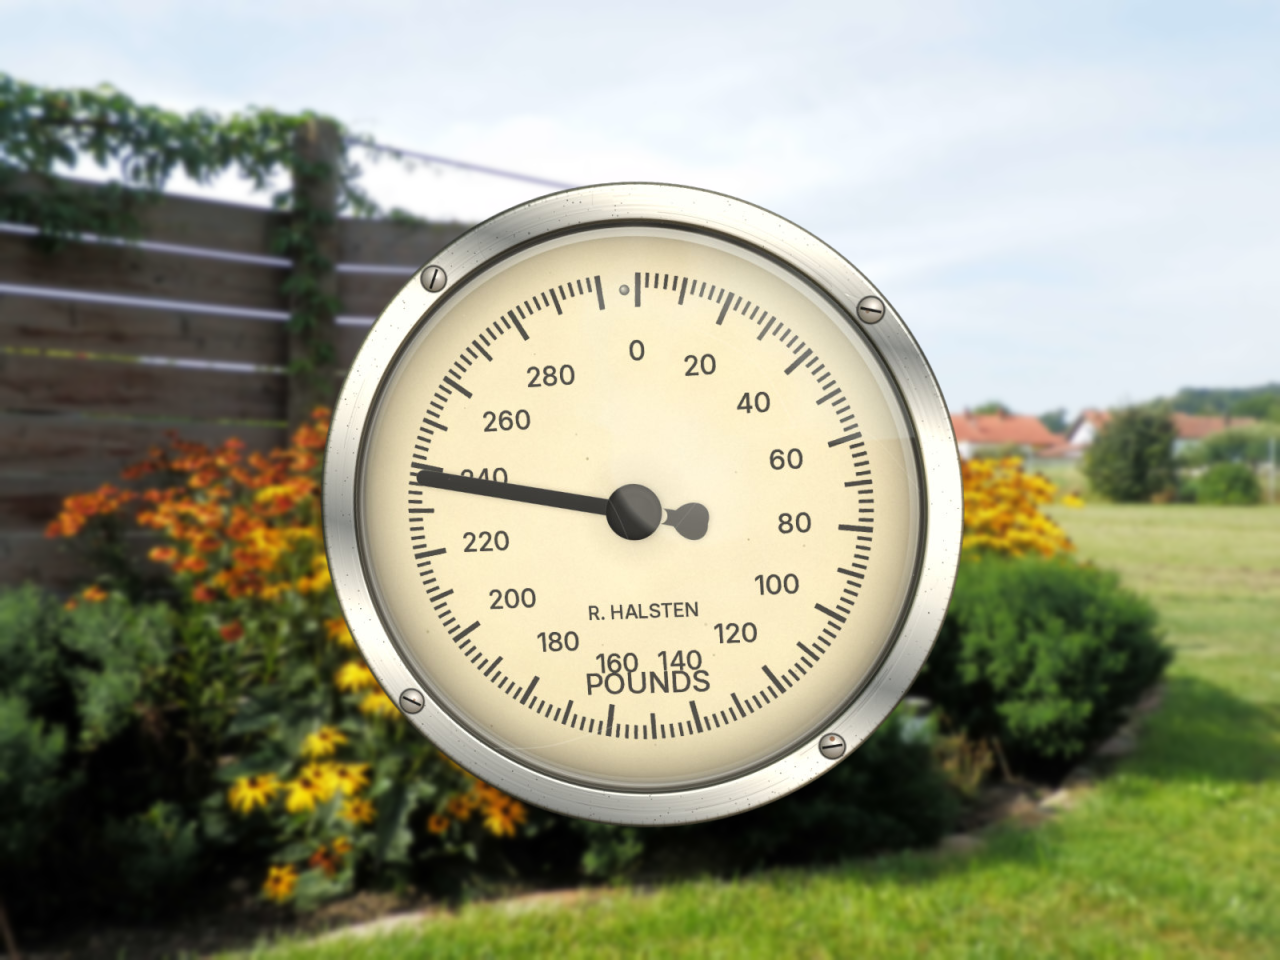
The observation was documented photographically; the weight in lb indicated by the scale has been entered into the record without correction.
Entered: 238 lb
